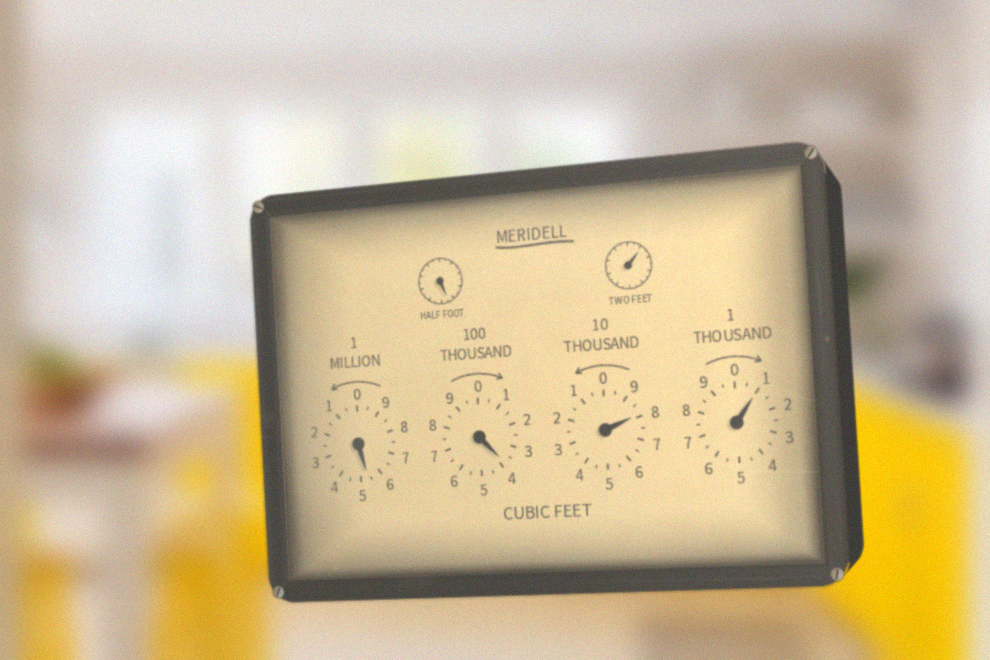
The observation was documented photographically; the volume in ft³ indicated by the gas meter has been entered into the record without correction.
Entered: 538100 ft³
